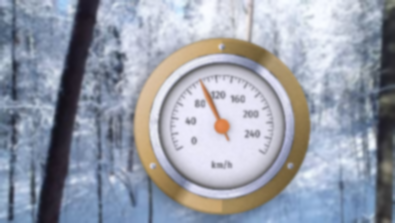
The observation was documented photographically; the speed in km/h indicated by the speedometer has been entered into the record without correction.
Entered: 100 km/h
